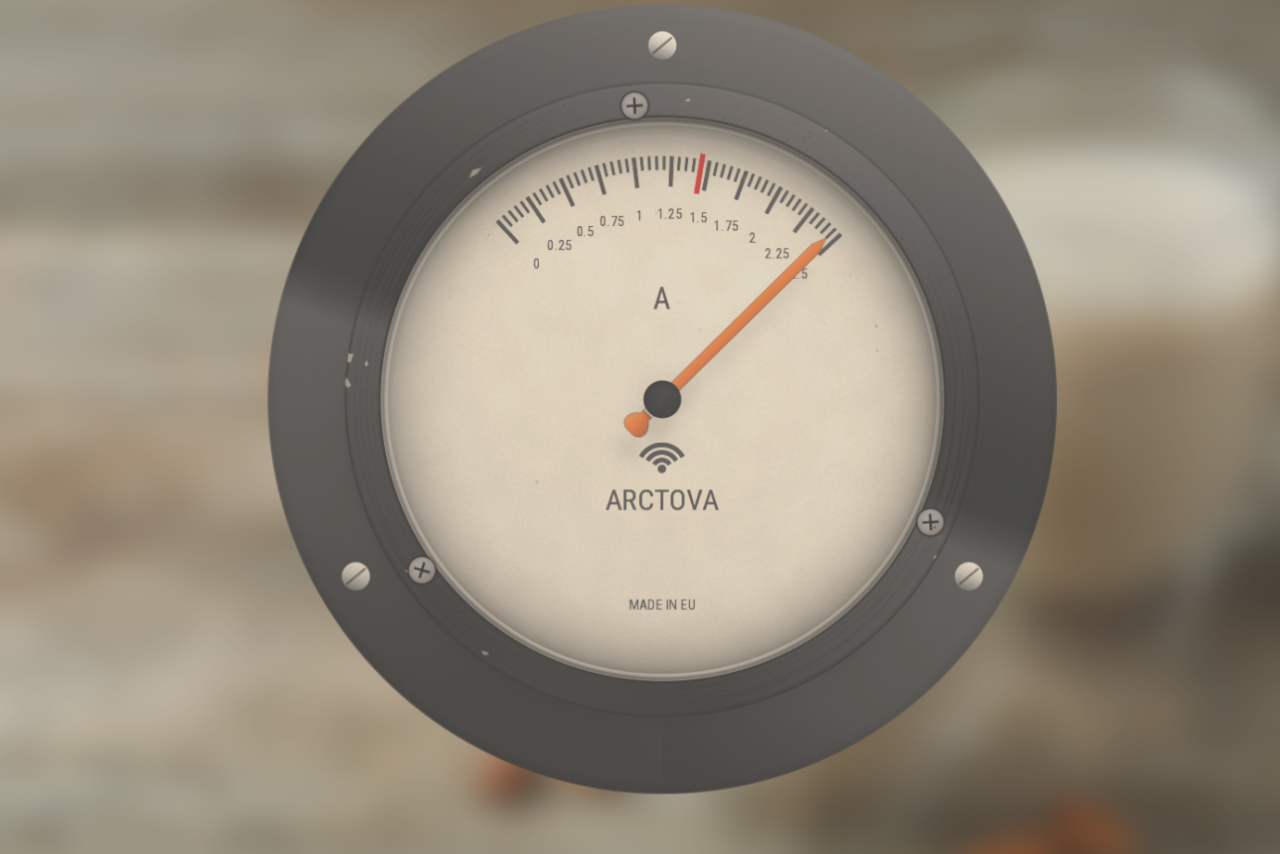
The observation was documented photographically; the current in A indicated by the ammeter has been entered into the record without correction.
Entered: 2.45 A
